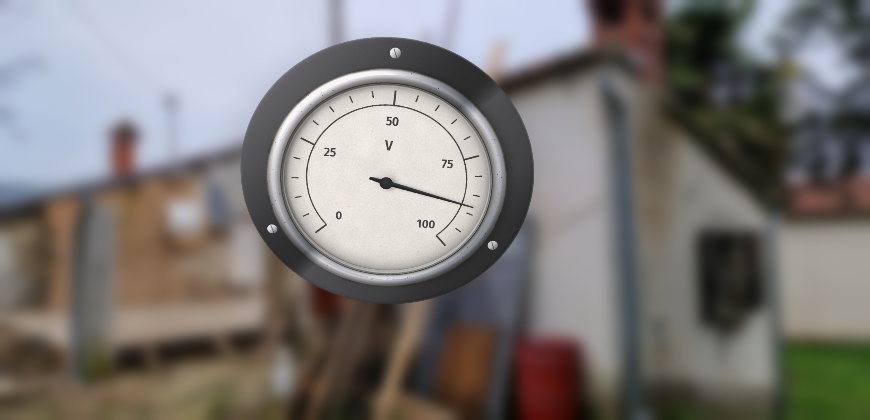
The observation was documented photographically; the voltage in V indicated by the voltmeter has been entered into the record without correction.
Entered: 87.5 V
